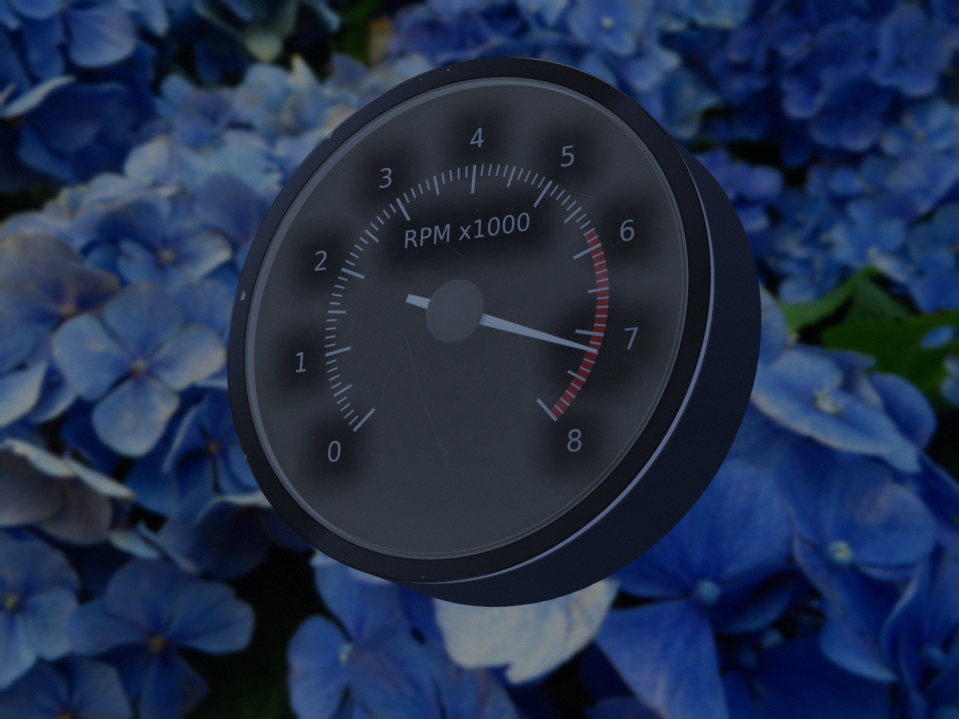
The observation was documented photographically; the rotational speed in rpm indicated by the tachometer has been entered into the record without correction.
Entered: 7200 rpm
